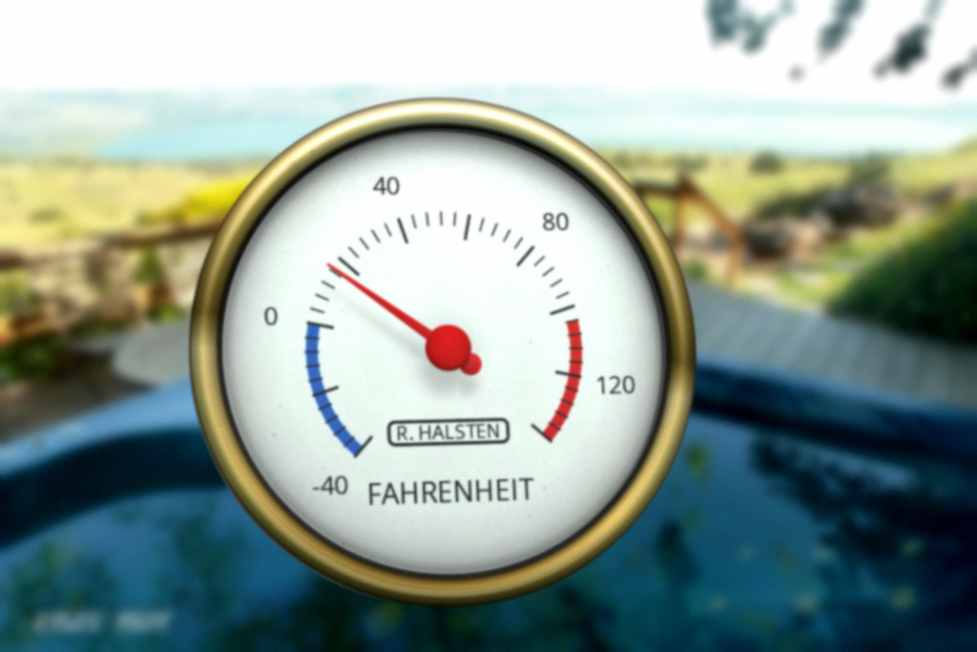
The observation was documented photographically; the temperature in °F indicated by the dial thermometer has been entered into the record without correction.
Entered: 16 °F
